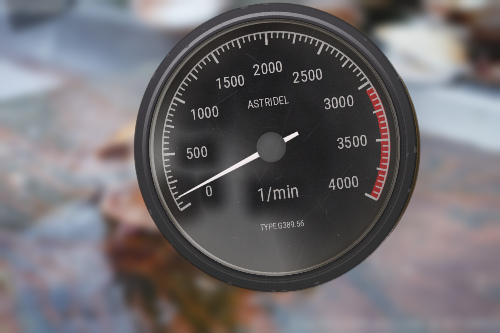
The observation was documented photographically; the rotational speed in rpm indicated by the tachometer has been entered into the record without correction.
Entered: 100 rpm
